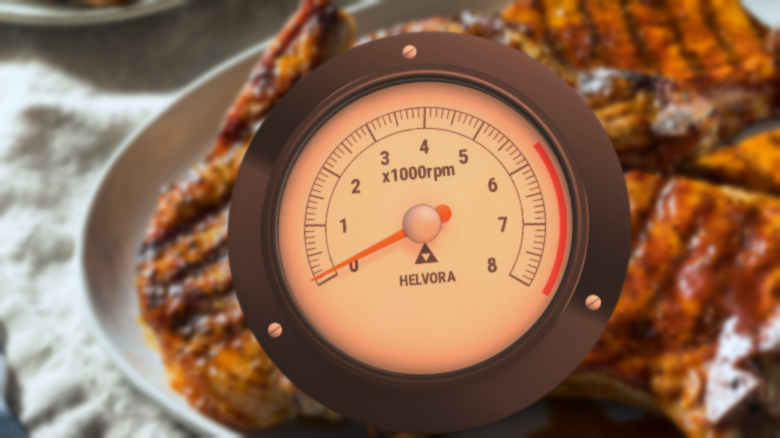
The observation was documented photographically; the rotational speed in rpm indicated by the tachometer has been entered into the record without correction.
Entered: 100 rpm
